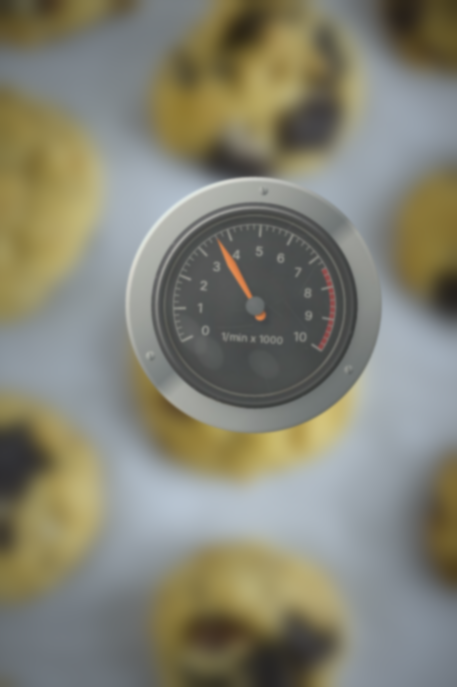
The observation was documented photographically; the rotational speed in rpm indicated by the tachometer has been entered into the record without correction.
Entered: 3600 rpm
